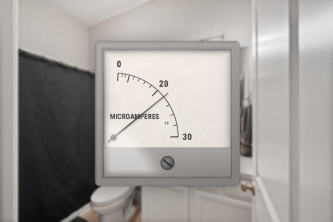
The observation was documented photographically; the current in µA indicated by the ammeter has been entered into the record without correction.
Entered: 22 µA
